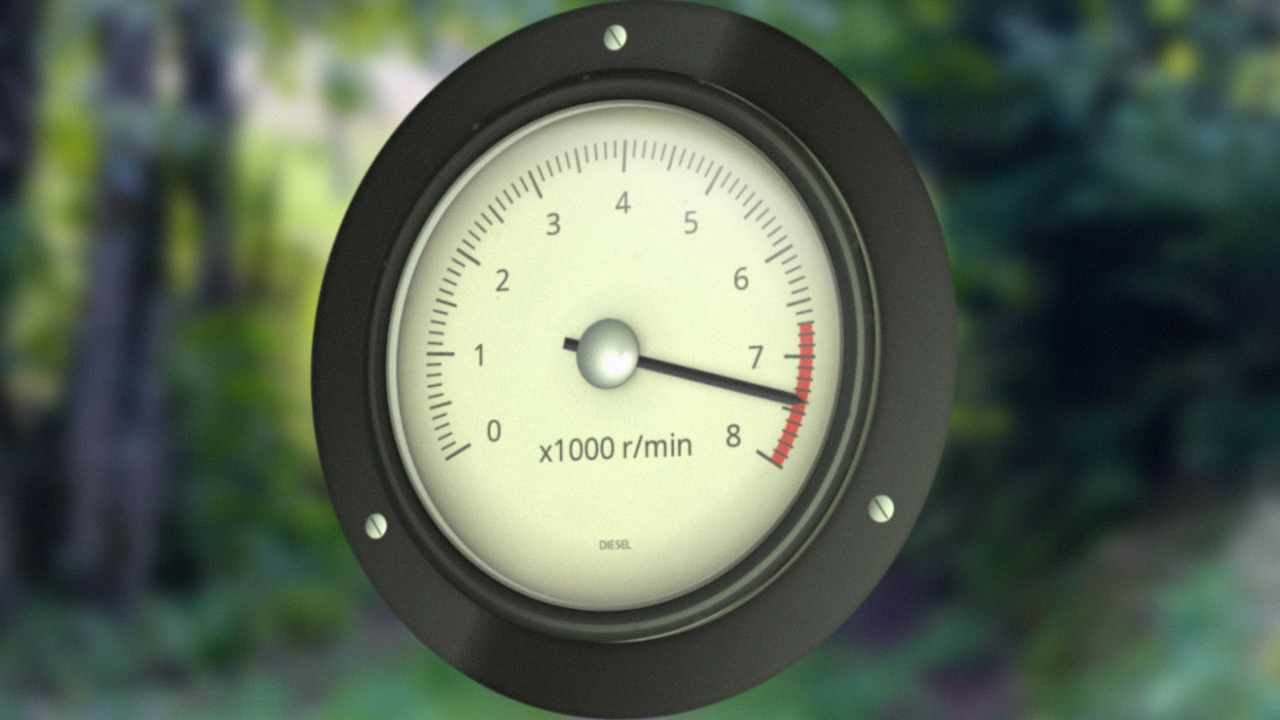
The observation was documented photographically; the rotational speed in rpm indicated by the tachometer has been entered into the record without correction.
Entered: 7400 rpm
